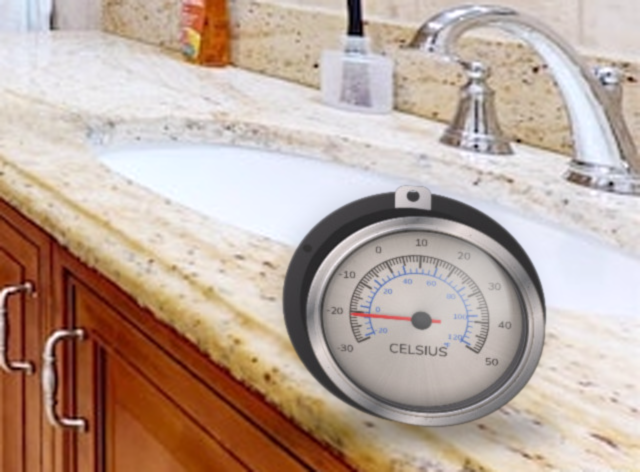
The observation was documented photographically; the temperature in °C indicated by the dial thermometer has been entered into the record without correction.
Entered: -20 °C
